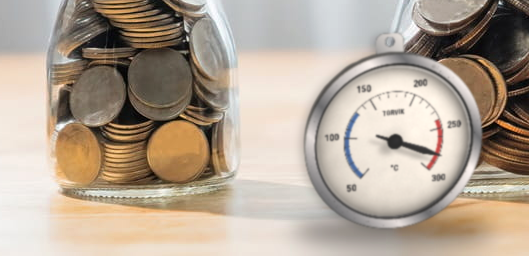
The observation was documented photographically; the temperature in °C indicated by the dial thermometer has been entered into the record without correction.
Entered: 280 °C
